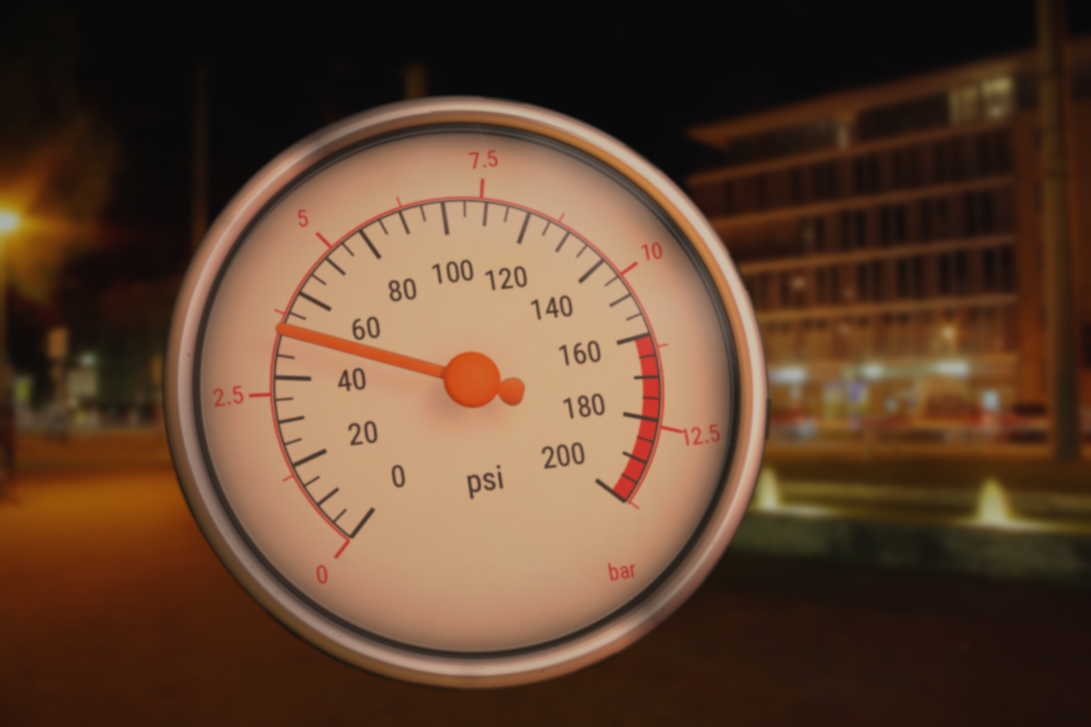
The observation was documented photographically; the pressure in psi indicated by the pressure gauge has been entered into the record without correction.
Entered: 50 psi
